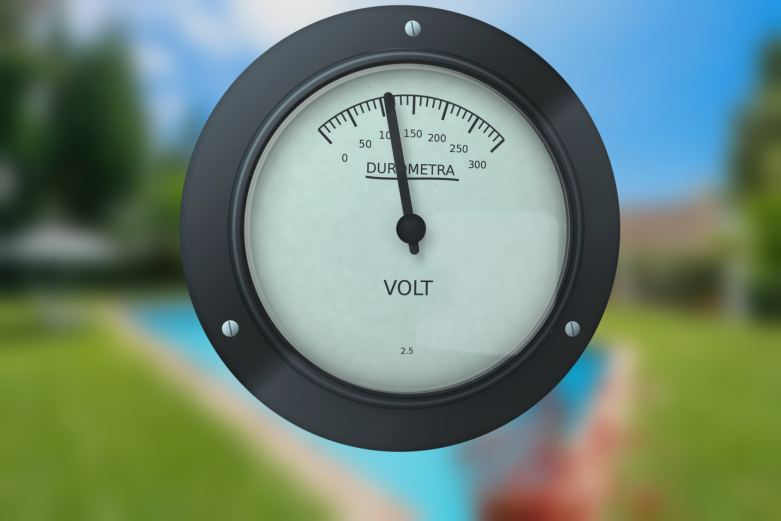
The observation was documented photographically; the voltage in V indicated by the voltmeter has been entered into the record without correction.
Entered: 110 V
